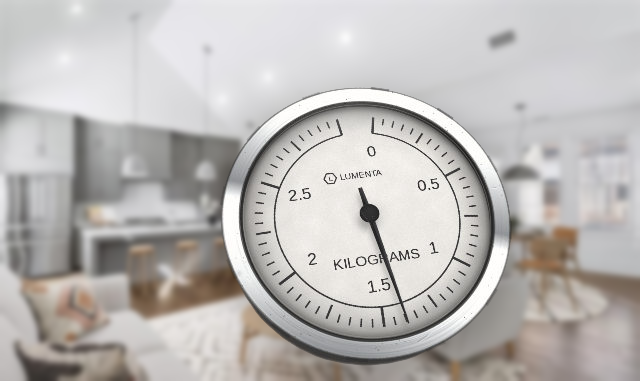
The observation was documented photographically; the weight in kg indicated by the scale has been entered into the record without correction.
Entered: 1.4 kg
